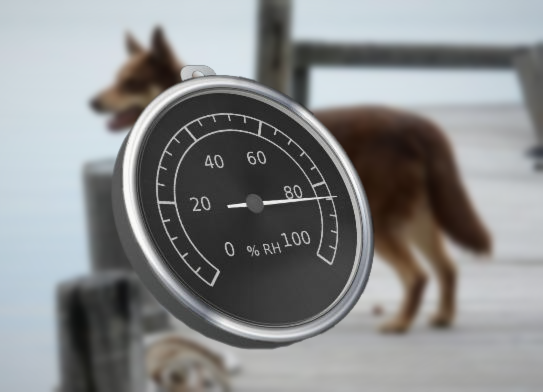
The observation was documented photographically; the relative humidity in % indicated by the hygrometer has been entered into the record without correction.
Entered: 84 %
